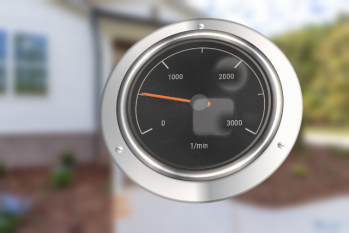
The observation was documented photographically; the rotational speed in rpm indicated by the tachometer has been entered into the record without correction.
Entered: 500 rpm
